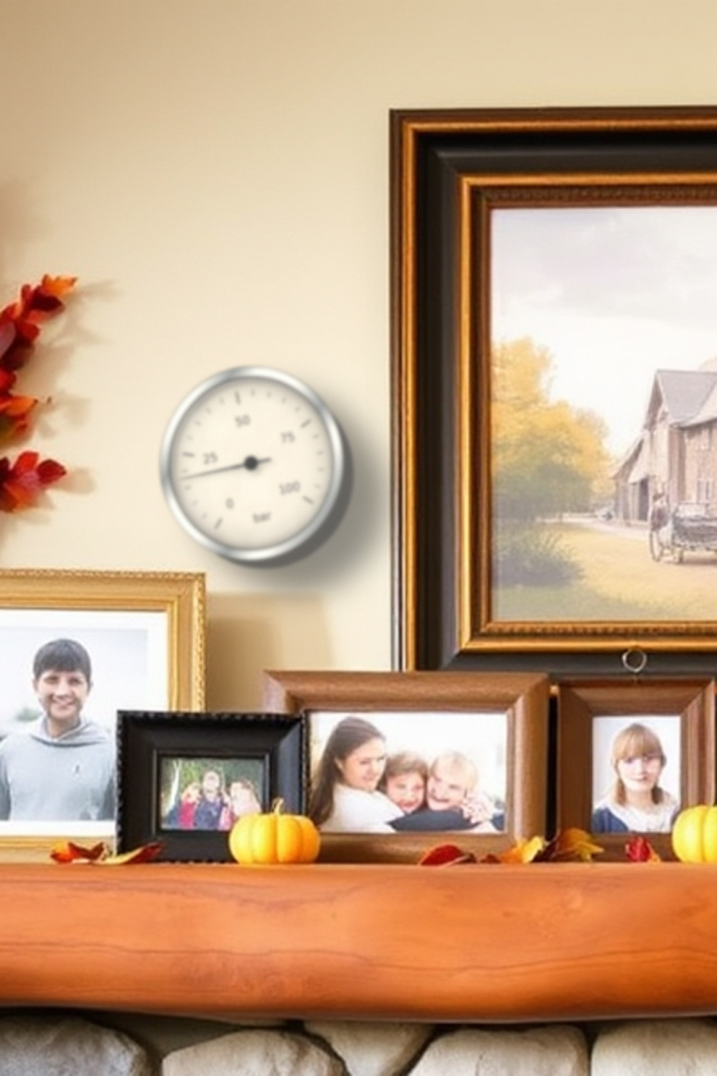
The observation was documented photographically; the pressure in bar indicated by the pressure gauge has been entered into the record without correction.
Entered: 17.5 bar
